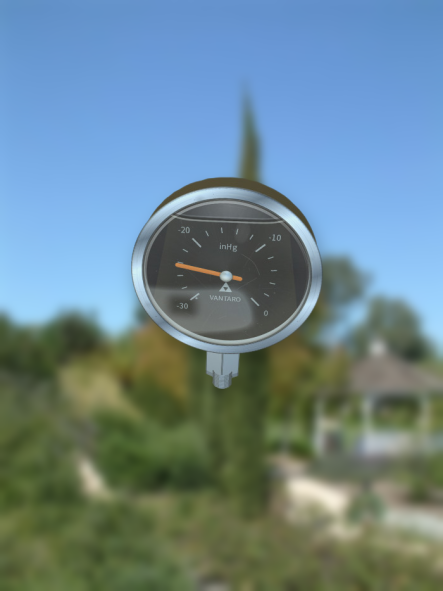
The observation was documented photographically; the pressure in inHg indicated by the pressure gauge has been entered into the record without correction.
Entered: -24 inHg
